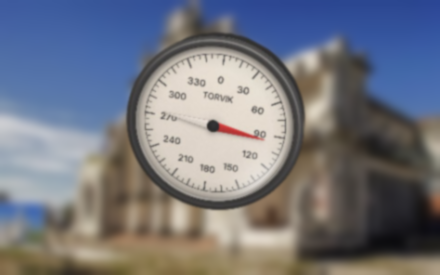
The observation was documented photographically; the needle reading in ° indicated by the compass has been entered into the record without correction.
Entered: 95 °
